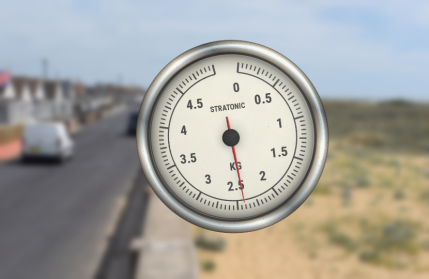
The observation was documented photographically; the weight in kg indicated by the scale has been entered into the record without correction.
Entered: 2.4 kg
